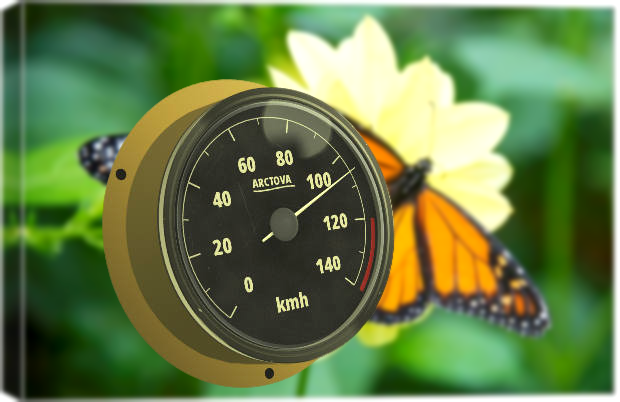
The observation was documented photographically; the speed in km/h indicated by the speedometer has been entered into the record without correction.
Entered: 105 km/h
